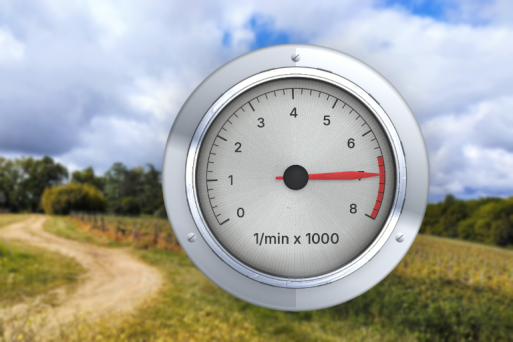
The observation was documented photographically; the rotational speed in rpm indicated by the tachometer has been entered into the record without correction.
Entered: 7000 rpm
